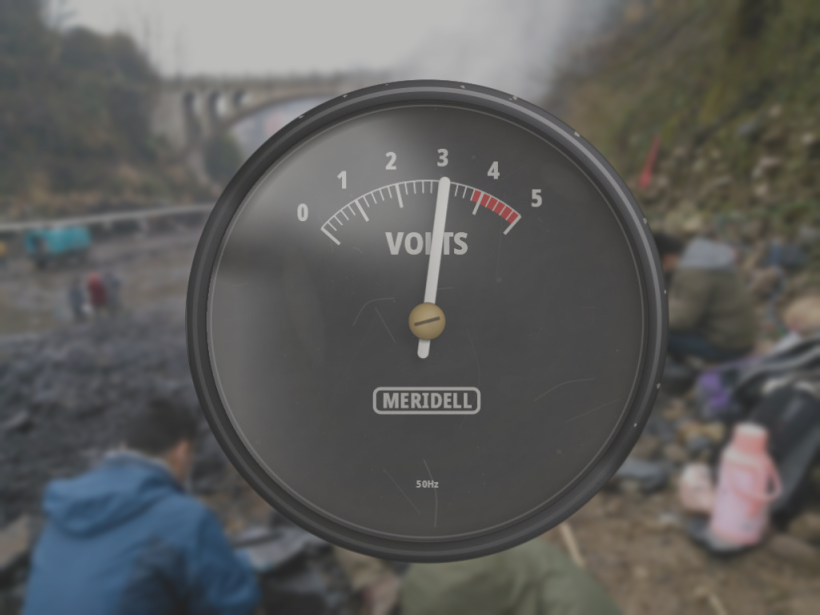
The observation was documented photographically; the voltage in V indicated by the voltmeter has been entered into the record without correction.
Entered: 3.1 V
